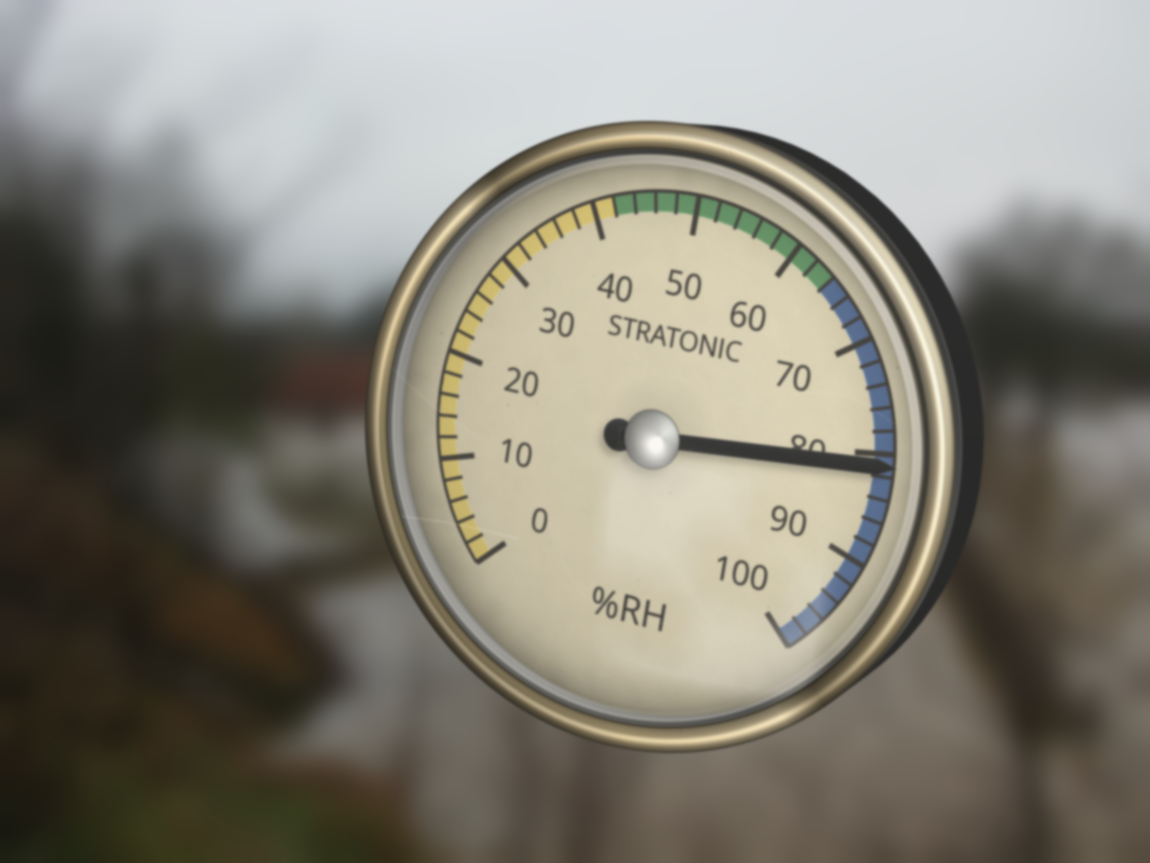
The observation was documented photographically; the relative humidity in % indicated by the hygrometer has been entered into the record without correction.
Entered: 81 %
